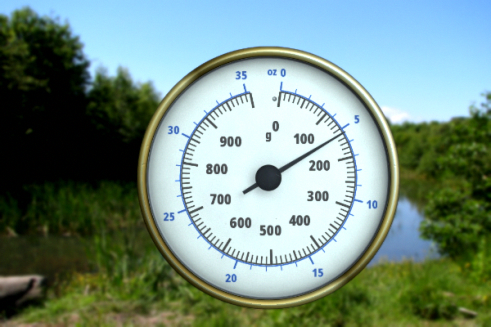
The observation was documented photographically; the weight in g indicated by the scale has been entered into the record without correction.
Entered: 150 g
